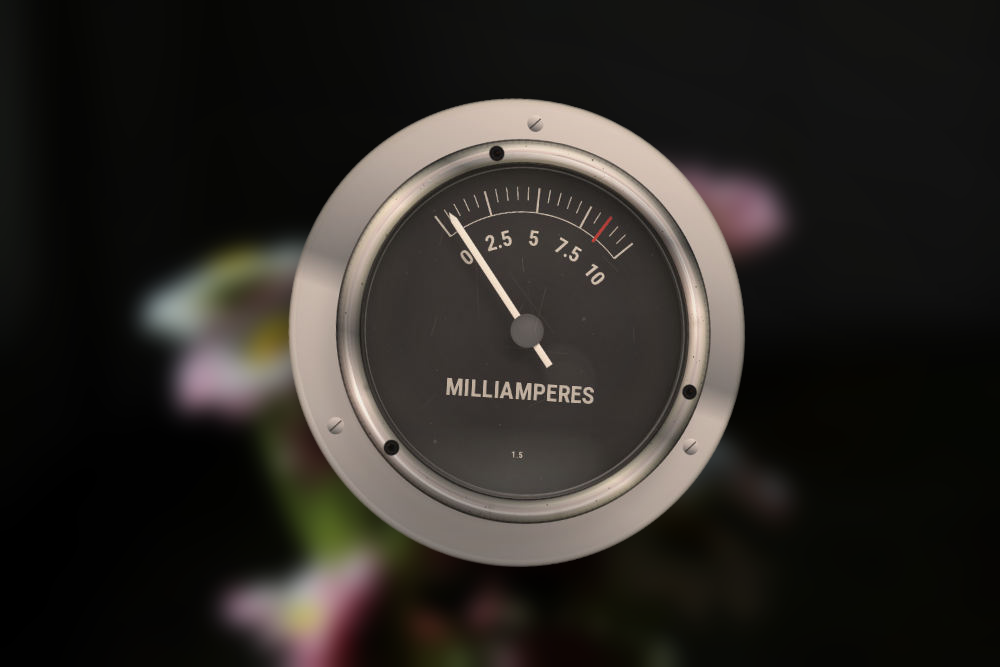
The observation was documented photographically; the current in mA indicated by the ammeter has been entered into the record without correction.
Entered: 0.5 mA
